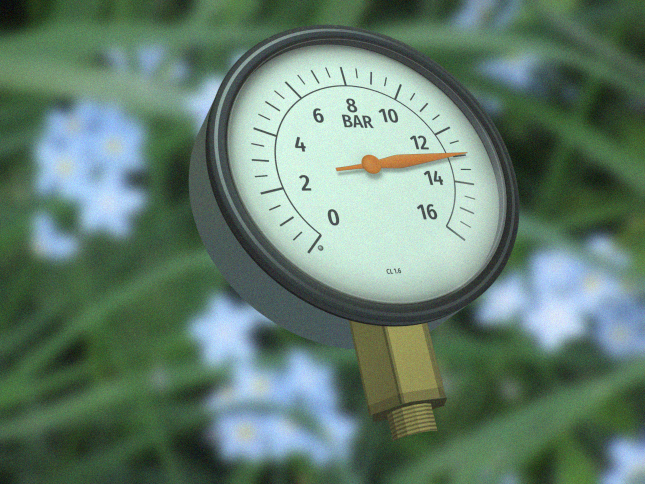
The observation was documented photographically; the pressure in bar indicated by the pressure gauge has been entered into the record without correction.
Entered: 13 bar
